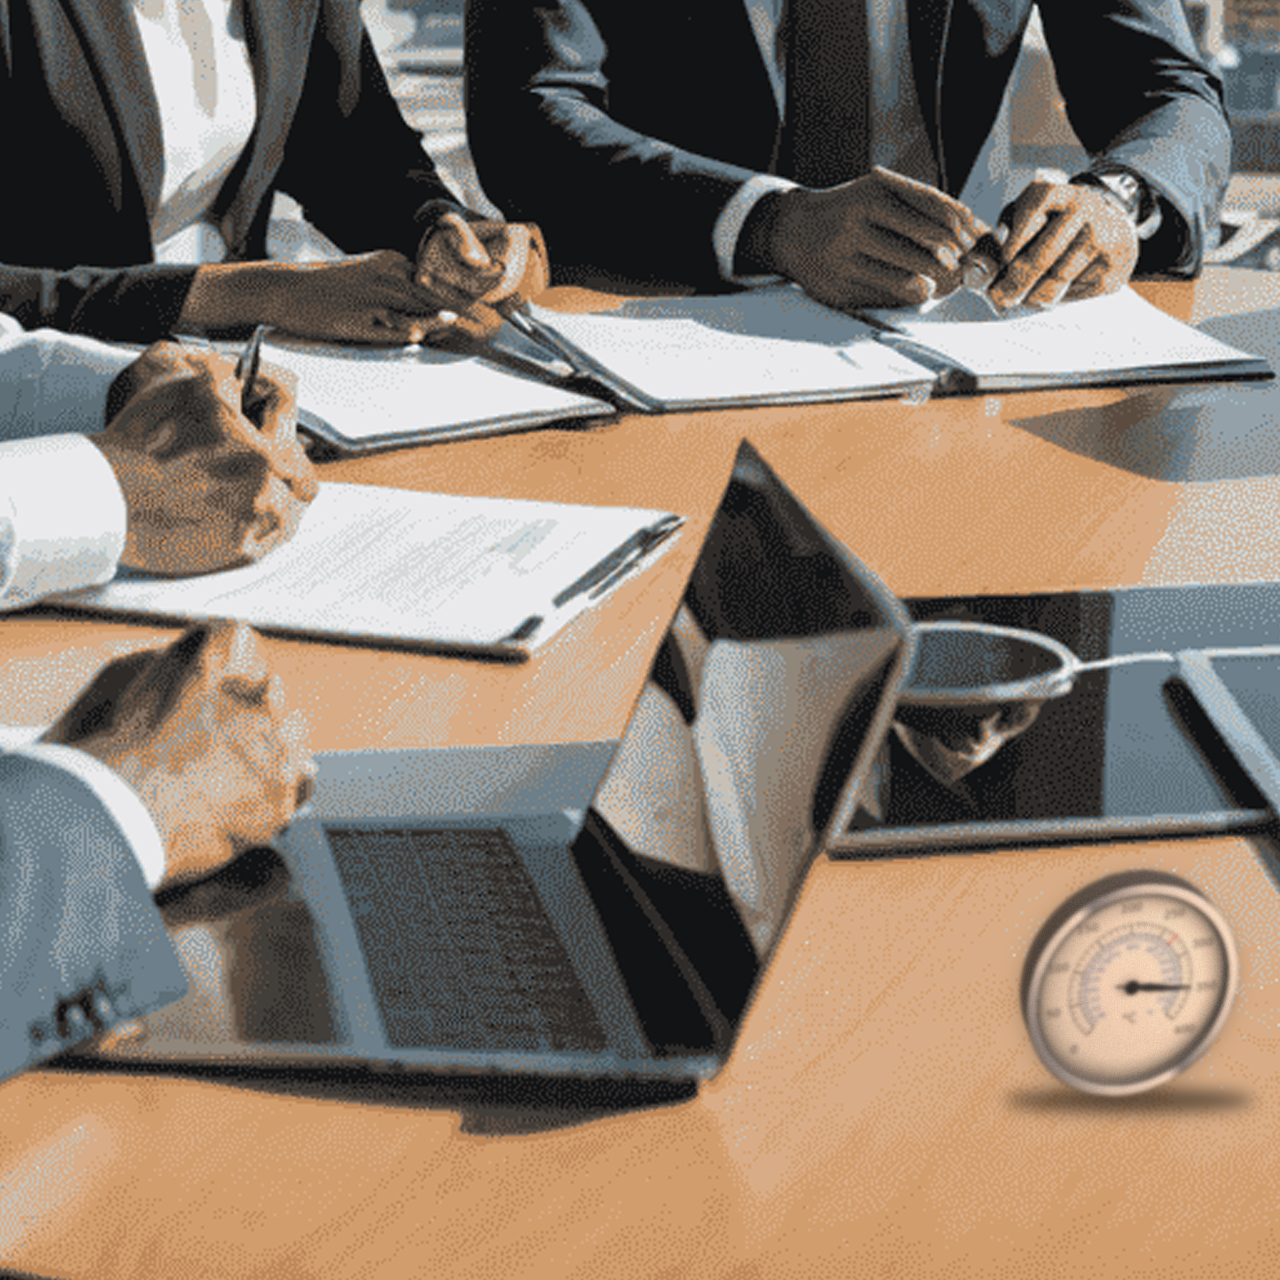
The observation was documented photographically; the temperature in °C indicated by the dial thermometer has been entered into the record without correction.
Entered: 350 °C
